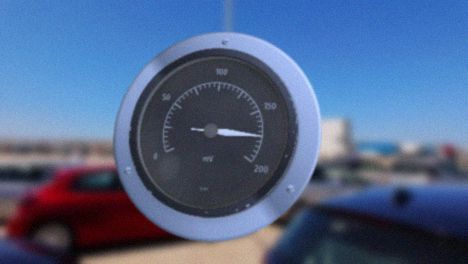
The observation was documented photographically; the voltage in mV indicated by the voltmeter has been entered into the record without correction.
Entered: 175 mV
